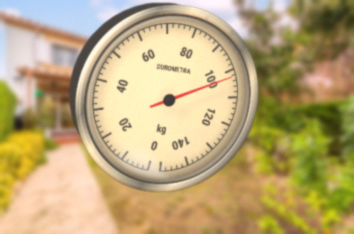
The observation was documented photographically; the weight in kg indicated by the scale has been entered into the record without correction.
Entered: 102 kg
